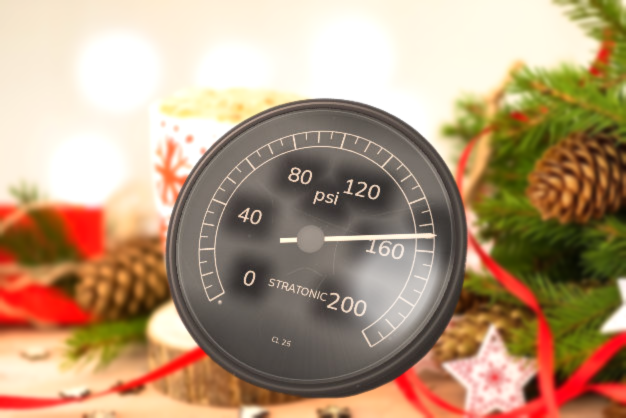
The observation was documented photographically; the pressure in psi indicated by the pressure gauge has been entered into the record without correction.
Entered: 155 psi
